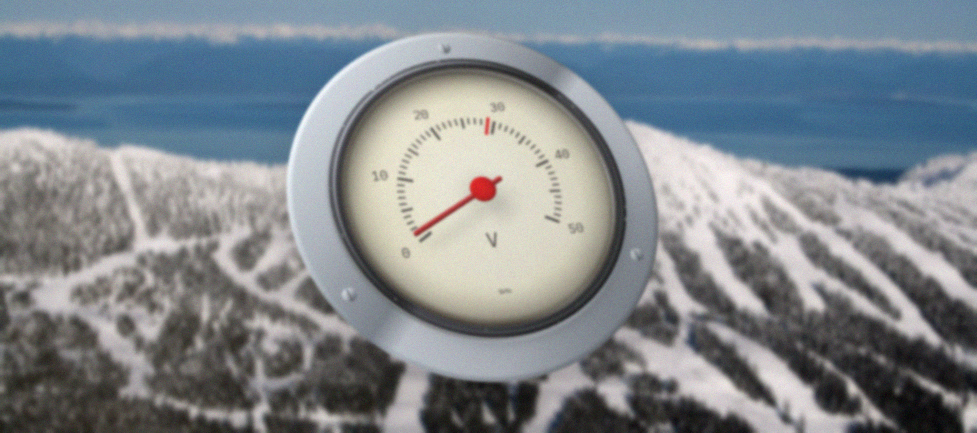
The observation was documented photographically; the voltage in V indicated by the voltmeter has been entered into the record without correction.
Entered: 1 V
